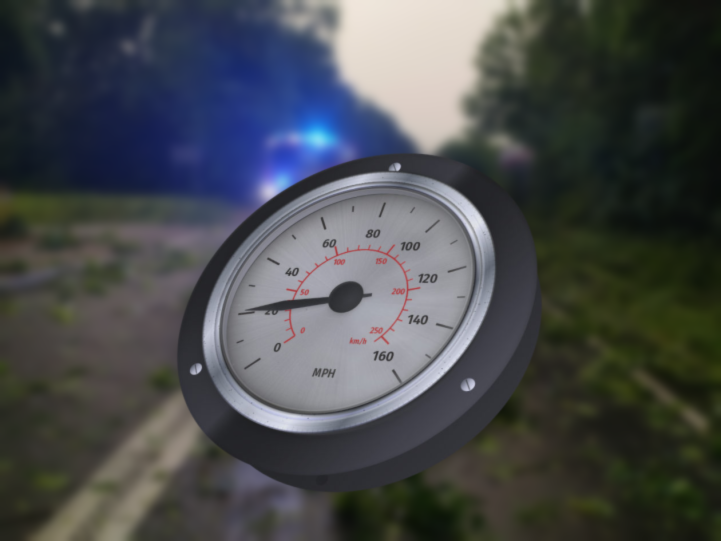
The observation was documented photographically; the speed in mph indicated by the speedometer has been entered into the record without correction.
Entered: 20 mph
